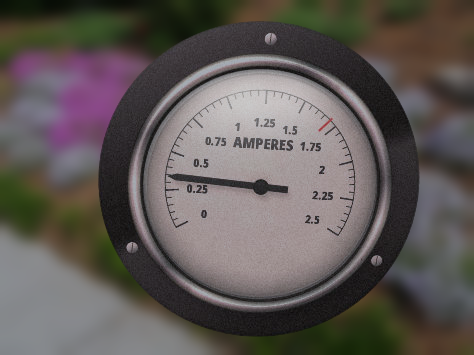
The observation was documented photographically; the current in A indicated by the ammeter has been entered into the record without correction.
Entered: 0.35 A
